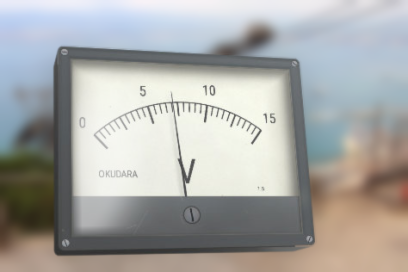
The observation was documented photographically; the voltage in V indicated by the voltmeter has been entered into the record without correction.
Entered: 7 V
